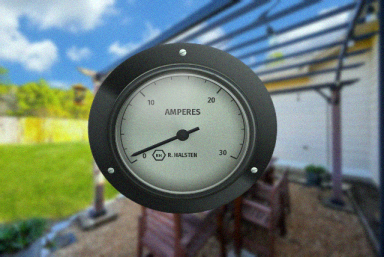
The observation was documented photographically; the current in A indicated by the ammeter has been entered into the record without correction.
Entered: 1 A
